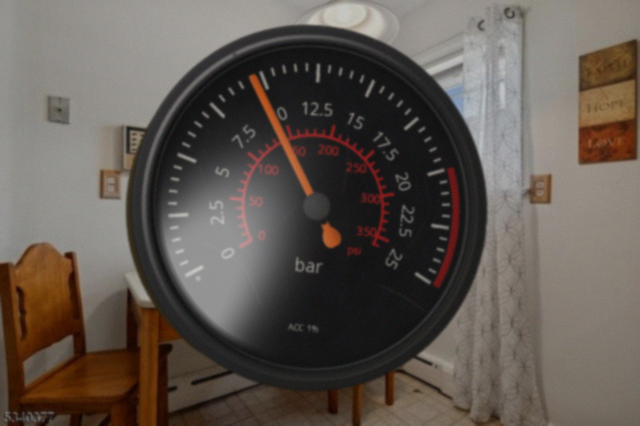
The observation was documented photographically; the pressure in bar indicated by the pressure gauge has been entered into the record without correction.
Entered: 9.5 bar
